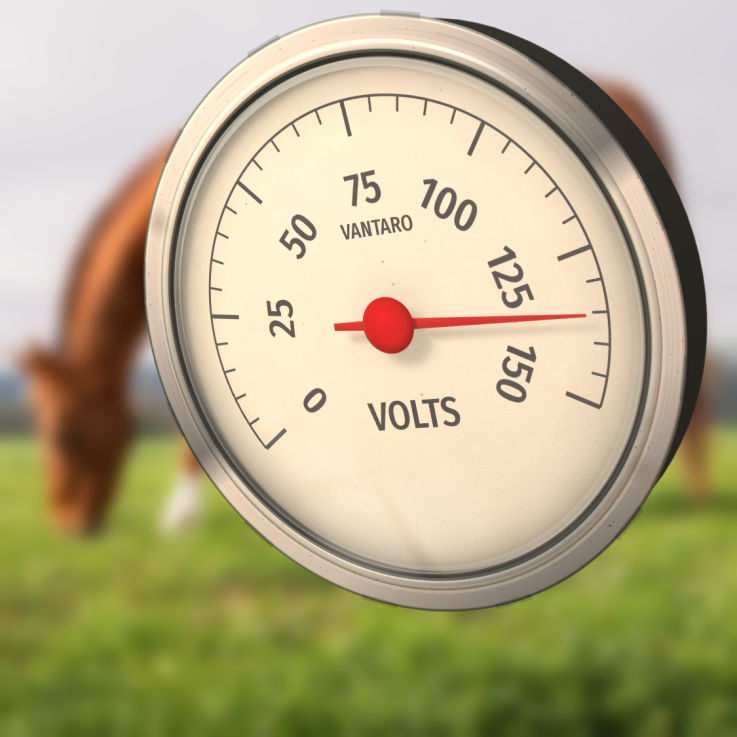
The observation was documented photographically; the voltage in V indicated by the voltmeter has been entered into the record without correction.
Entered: 135 V
